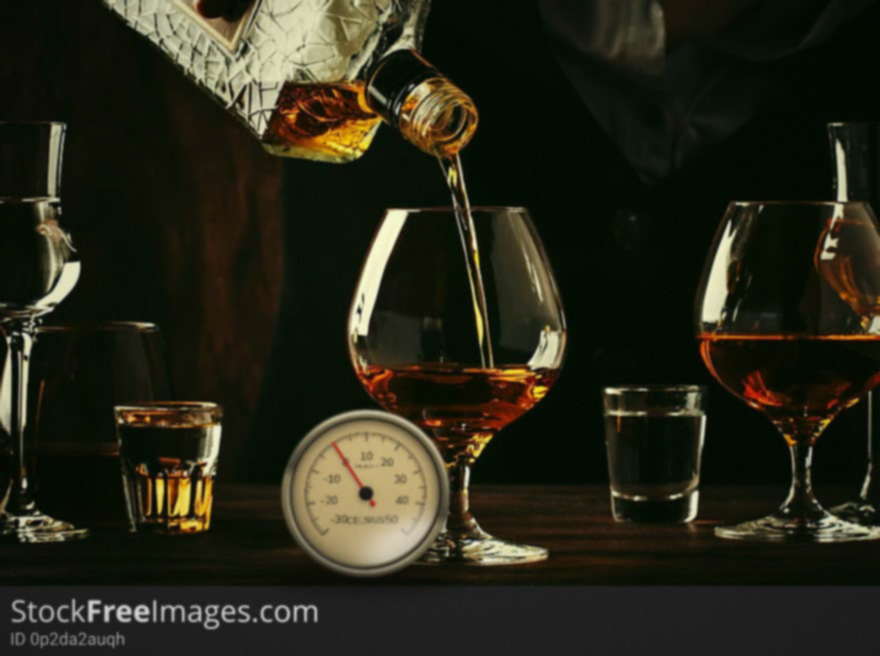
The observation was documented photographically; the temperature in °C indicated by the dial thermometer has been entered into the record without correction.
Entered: 0 °C
